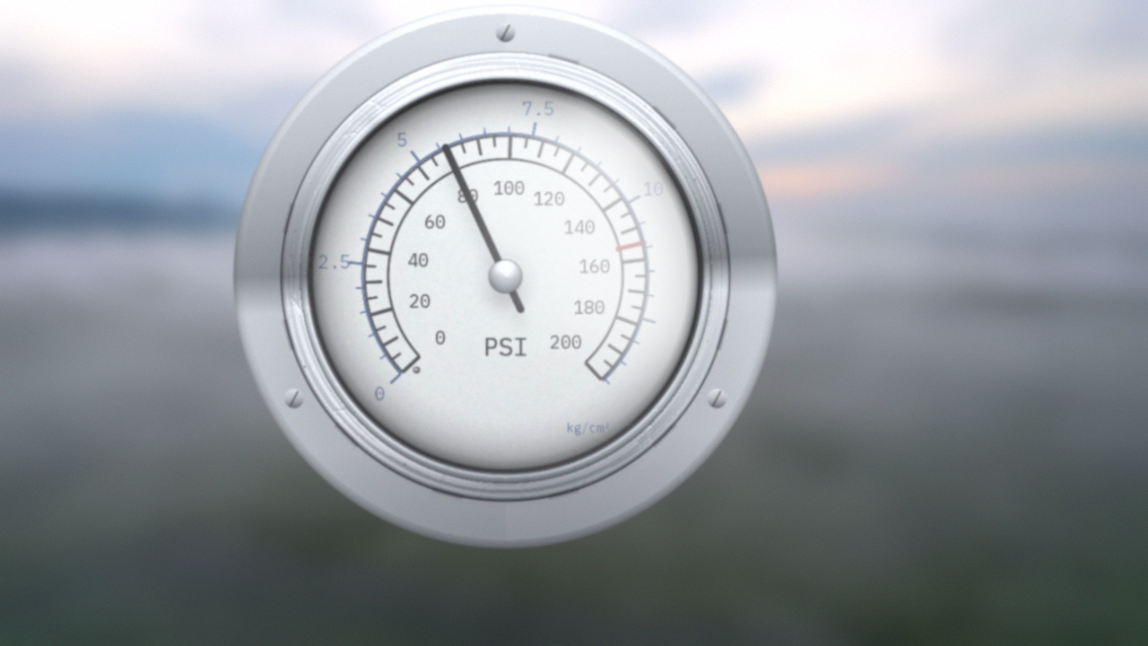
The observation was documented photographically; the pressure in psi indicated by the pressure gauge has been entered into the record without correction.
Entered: 80 psi
